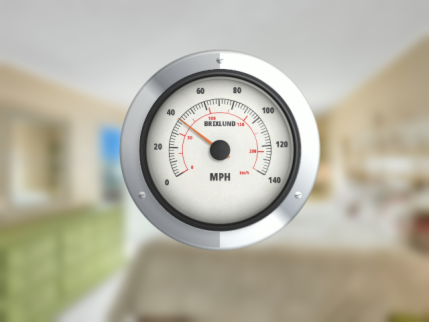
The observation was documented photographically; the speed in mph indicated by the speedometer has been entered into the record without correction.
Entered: 40 mph
